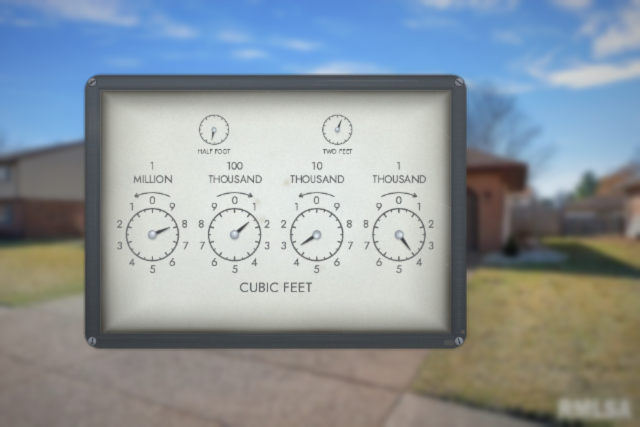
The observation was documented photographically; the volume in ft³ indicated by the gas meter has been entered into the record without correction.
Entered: 813400 ft³
